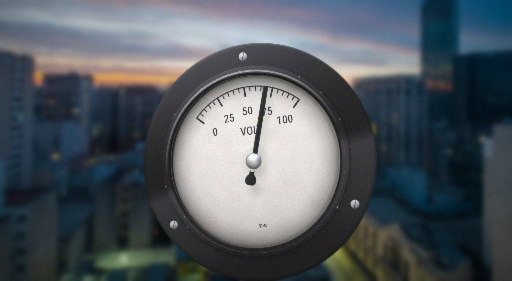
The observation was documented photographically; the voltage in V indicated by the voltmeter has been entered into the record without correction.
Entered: 70 V
